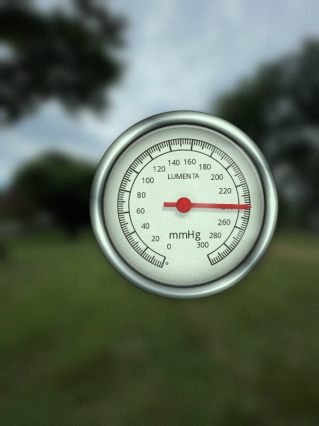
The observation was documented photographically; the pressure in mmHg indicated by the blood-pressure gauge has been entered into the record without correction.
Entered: 240 mmHg
